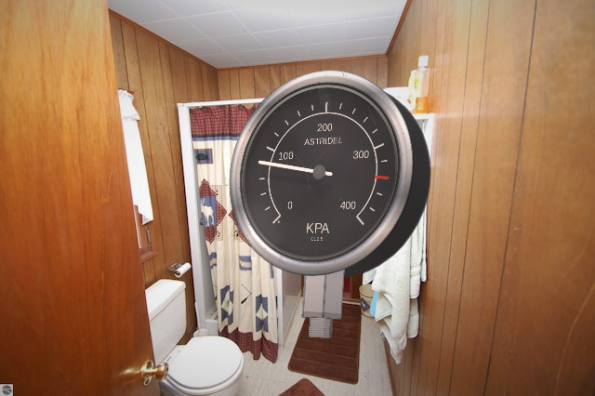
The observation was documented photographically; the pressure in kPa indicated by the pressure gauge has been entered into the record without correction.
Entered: 80 kPa
